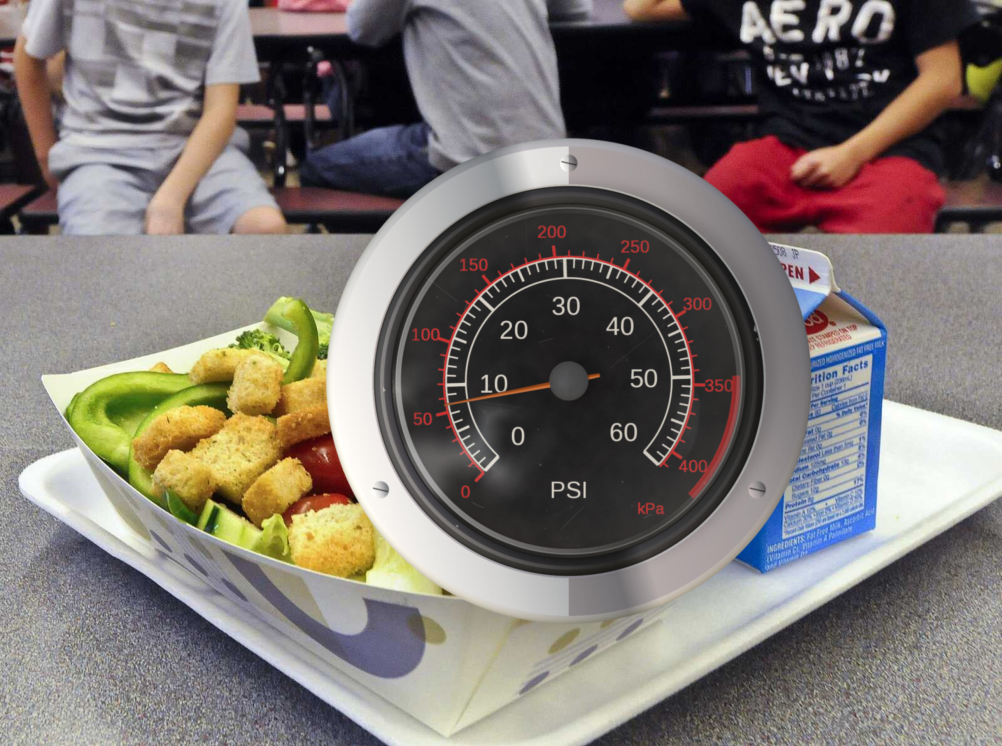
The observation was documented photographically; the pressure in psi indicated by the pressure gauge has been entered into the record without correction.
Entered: 8 psi
